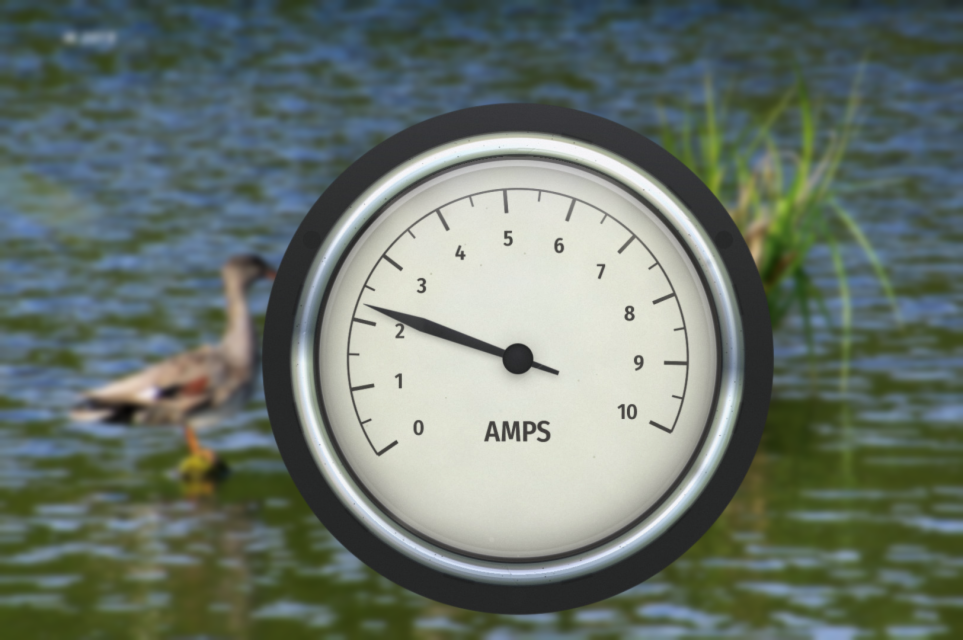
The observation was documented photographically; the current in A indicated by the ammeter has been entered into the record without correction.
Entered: 2.25 A
